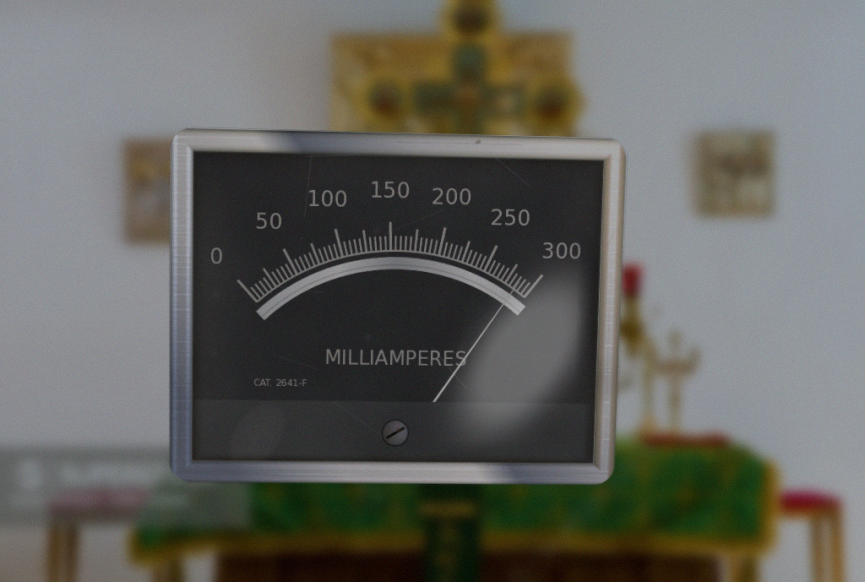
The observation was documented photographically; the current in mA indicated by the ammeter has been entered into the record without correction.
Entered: 285 mA
